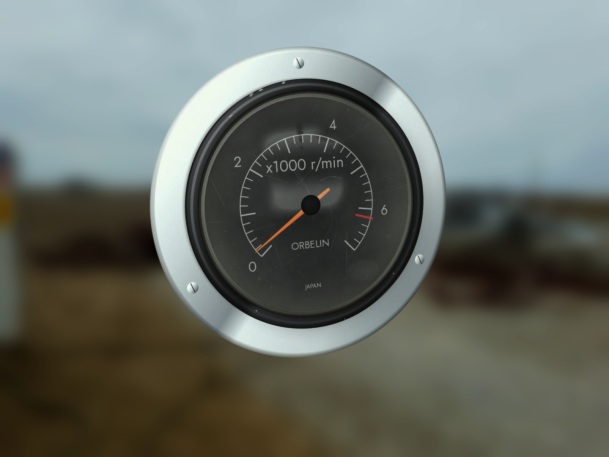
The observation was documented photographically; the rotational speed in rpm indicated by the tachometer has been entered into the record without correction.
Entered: 200 rpm
